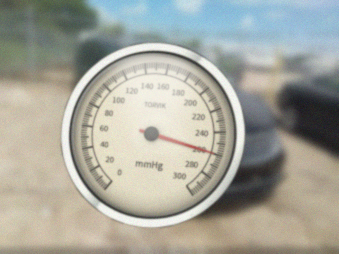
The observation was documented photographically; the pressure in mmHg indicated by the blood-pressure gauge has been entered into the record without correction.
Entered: 260 mmHg
